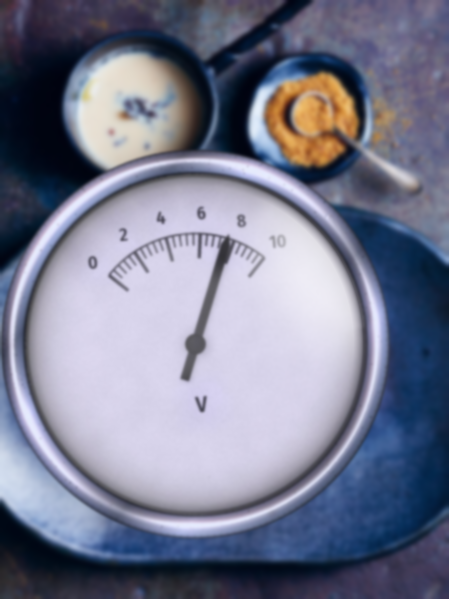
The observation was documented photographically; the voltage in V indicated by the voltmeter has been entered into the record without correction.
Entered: 7.6 V
